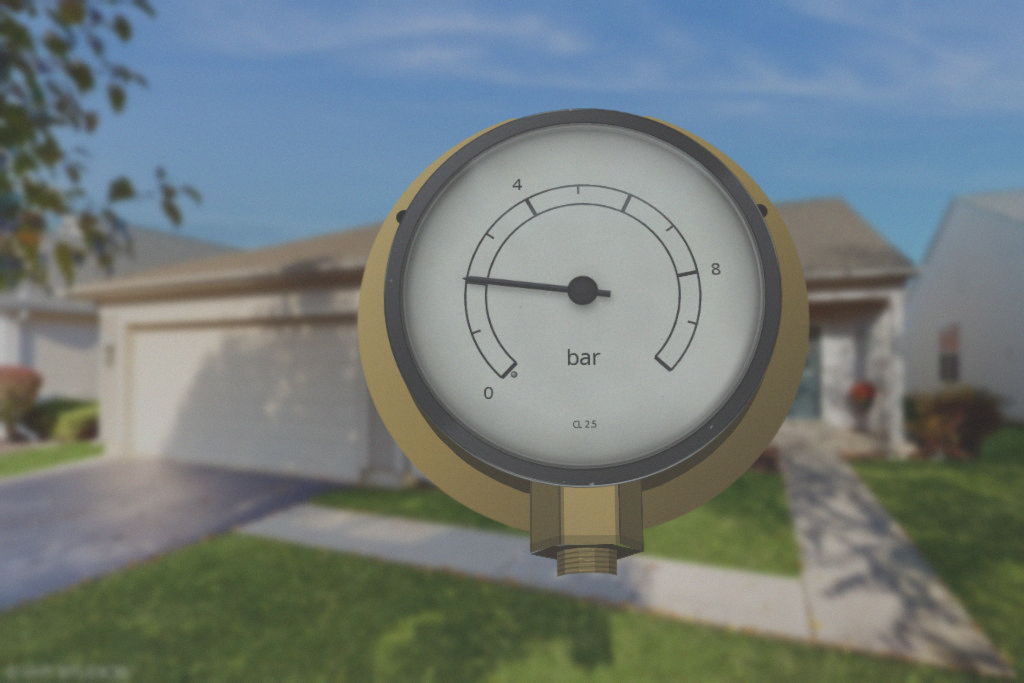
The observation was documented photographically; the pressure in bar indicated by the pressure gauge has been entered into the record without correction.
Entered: 2 bar
